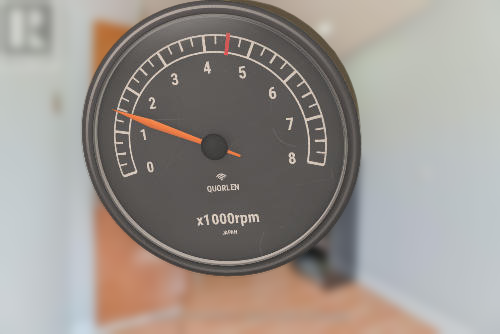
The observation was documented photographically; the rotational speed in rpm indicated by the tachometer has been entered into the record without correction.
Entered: 1500 rpm
